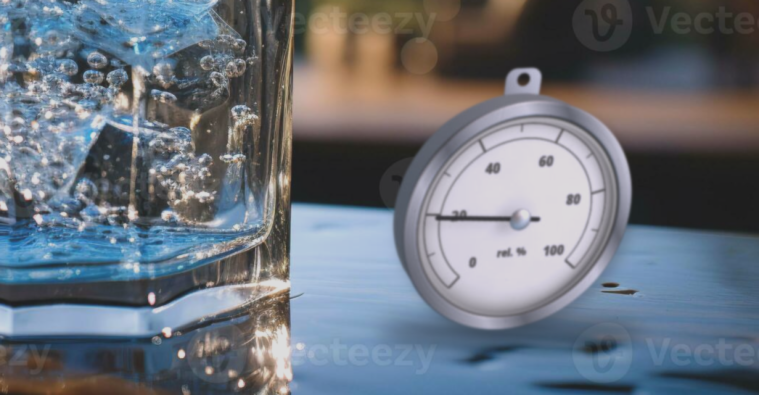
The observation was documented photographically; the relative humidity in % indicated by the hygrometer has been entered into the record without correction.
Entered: 20 %
